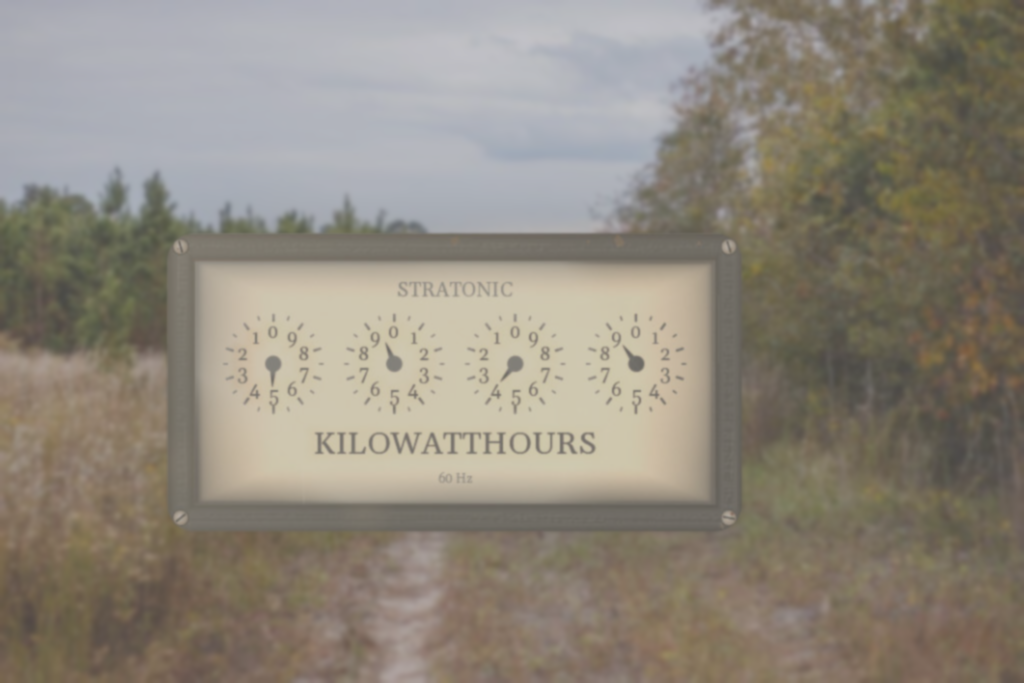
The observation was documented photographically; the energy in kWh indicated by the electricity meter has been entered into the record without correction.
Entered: 4939 kWh
